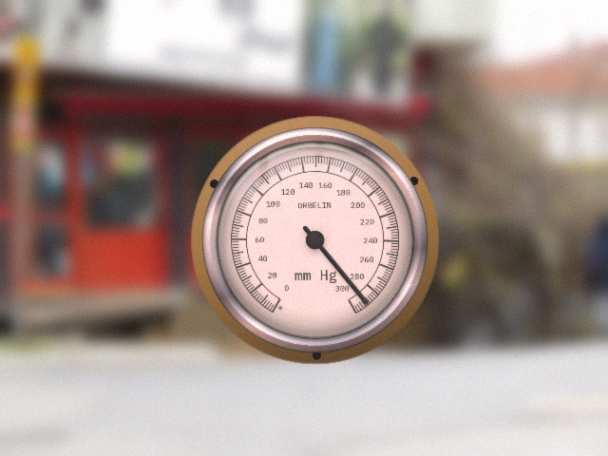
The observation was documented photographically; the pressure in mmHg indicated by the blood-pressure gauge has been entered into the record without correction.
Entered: 290 mmHg
